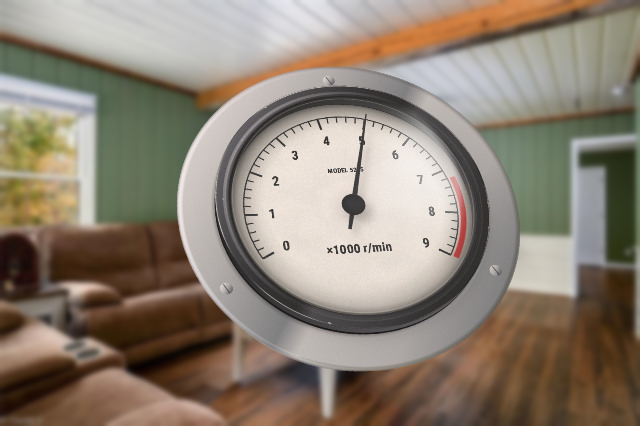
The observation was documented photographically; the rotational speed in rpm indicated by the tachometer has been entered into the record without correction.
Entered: 5000 rpm
